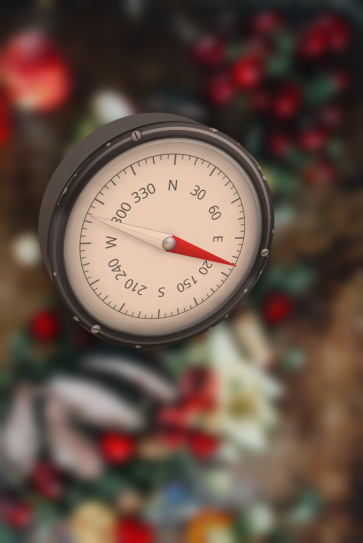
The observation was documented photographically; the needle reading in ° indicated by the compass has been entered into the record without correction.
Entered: 110 °
